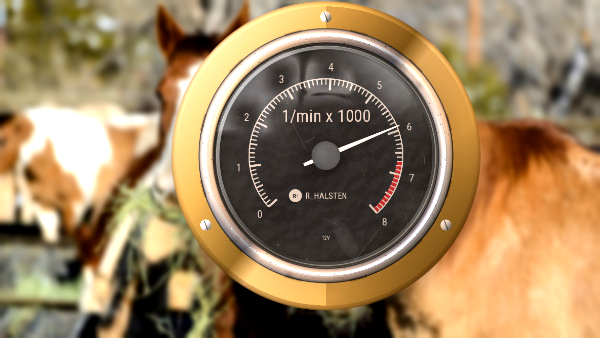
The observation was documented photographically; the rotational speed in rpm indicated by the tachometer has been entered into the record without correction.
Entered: 5900 rpm
